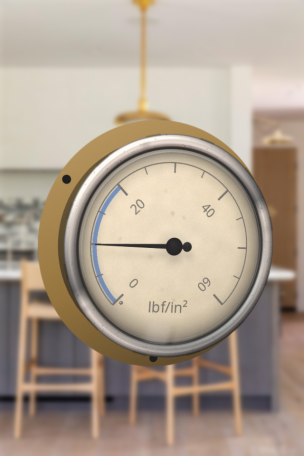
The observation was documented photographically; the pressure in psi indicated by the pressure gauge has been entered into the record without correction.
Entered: 10 psi
